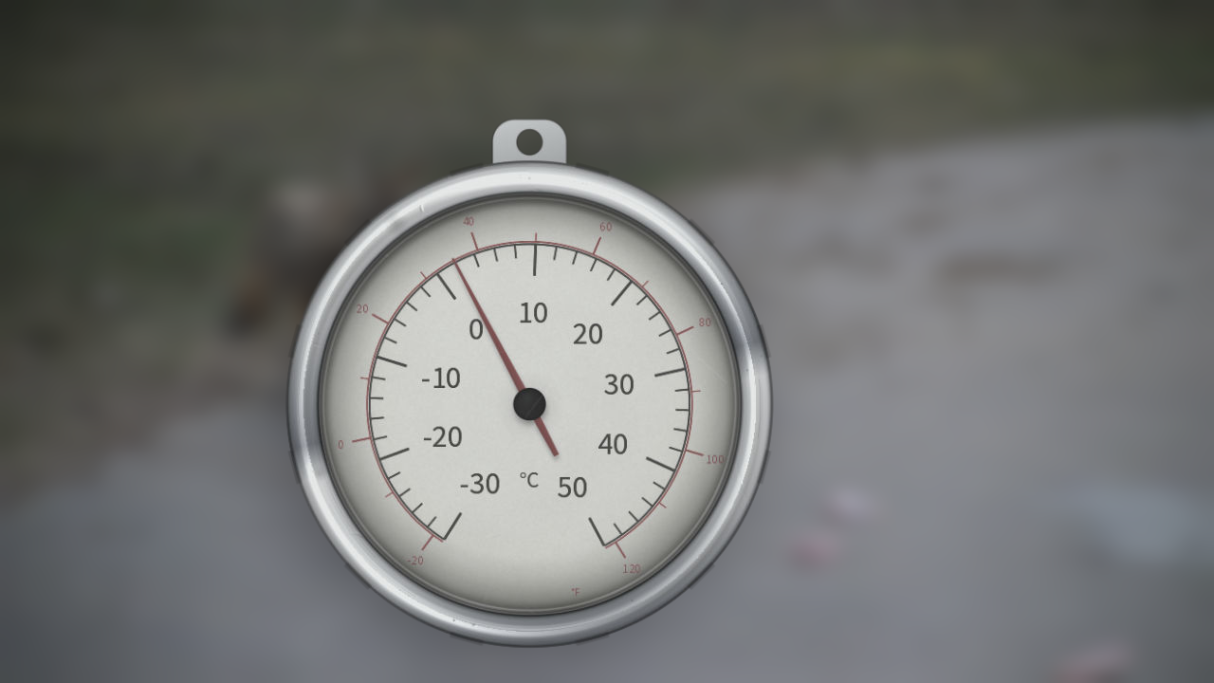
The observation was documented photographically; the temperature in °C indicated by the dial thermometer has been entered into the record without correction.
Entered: 2 °C
